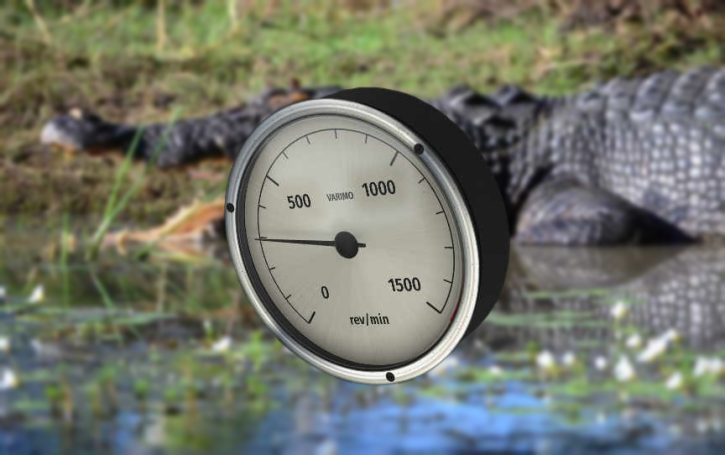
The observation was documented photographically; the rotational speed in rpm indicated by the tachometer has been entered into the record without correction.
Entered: 300 rpm
